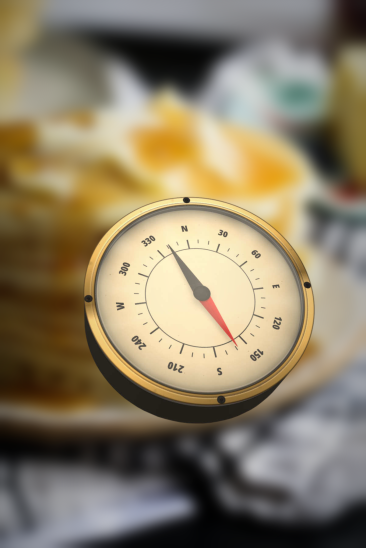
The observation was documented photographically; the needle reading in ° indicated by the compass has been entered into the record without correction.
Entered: 160 °
